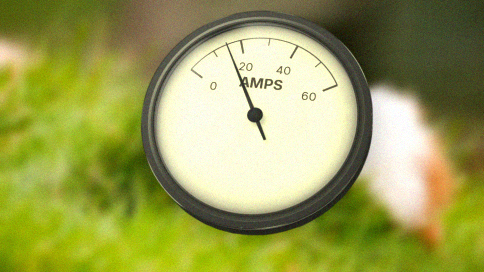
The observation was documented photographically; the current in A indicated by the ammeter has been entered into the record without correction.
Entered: 15 A
